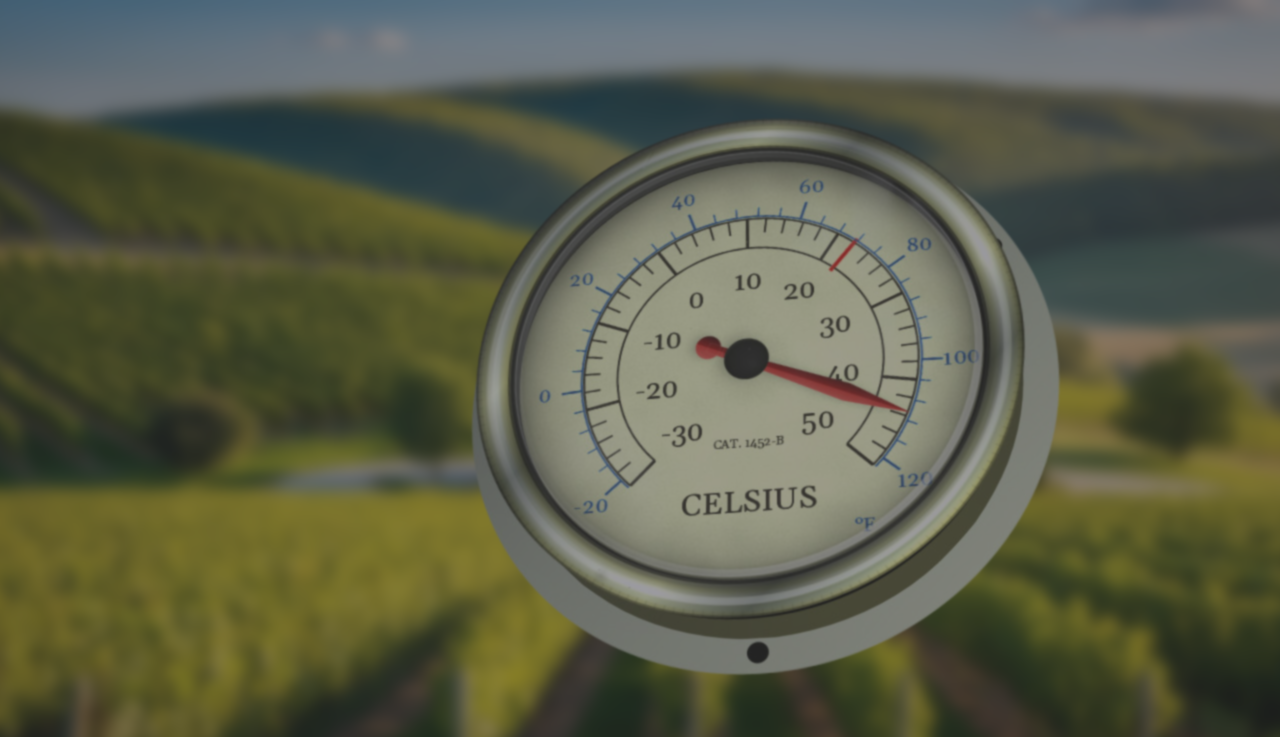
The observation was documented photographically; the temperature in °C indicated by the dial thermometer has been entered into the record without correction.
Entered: 44 °C
